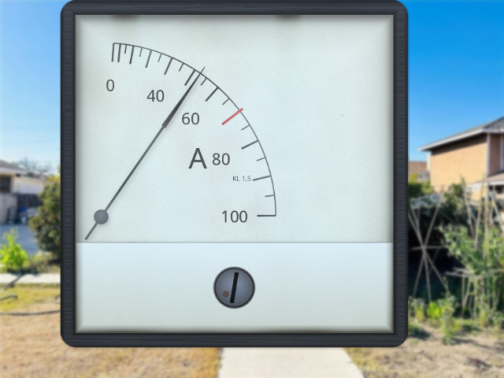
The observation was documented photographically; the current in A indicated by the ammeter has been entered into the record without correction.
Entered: 52.5 A
